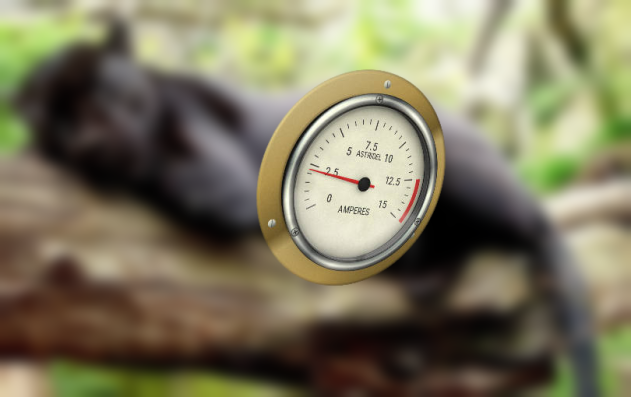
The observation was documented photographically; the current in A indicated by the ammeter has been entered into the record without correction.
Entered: 2.25 A
